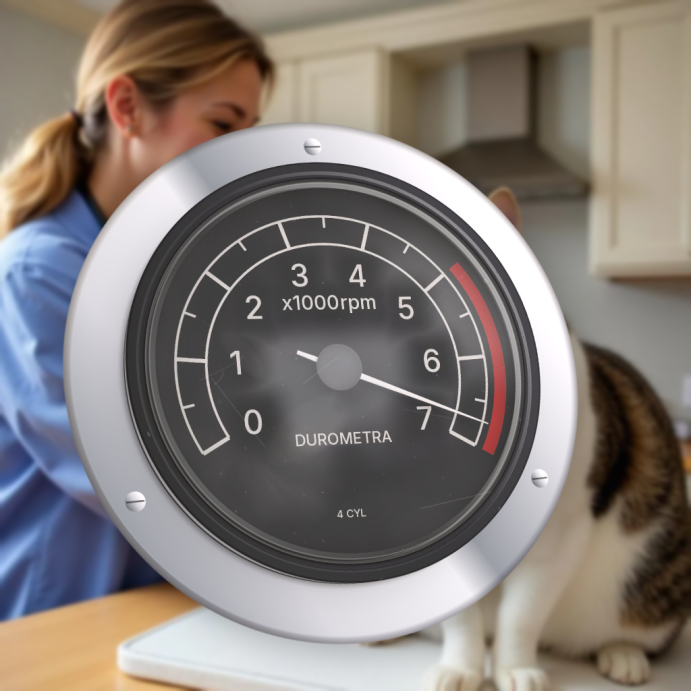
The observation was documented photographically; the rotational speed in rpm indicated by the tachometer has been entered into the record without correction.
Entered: 6750 rpm
